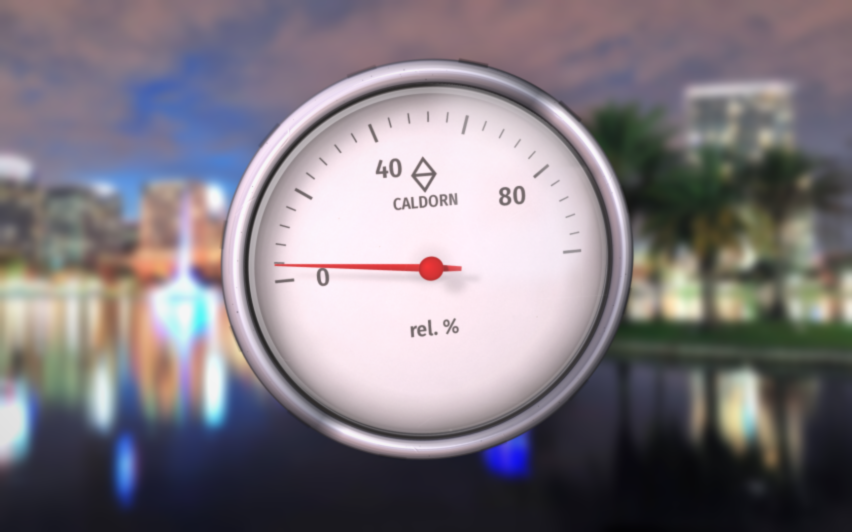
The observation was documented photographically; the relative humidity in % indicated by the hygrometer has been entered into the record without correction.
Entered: 4 %
